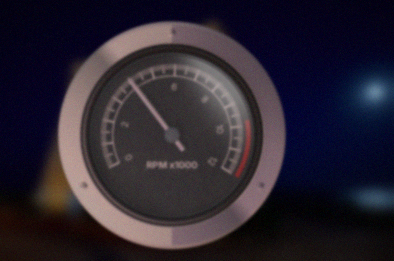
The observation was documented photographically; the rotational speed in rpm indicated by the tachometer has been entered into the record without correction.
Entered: 4000 rpm
